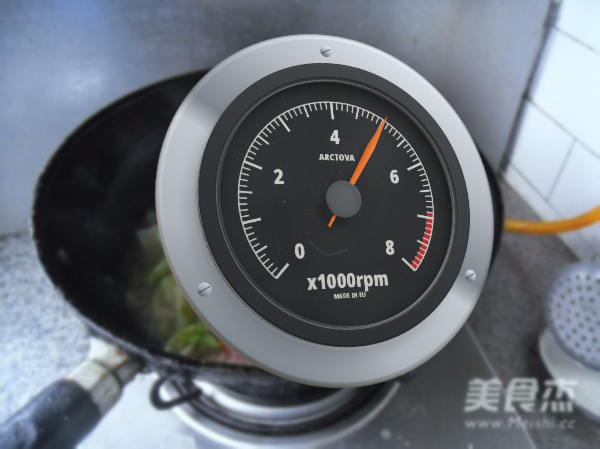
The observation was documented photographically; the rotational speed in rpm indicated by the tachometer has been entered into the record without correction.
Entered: 5000 rpm
